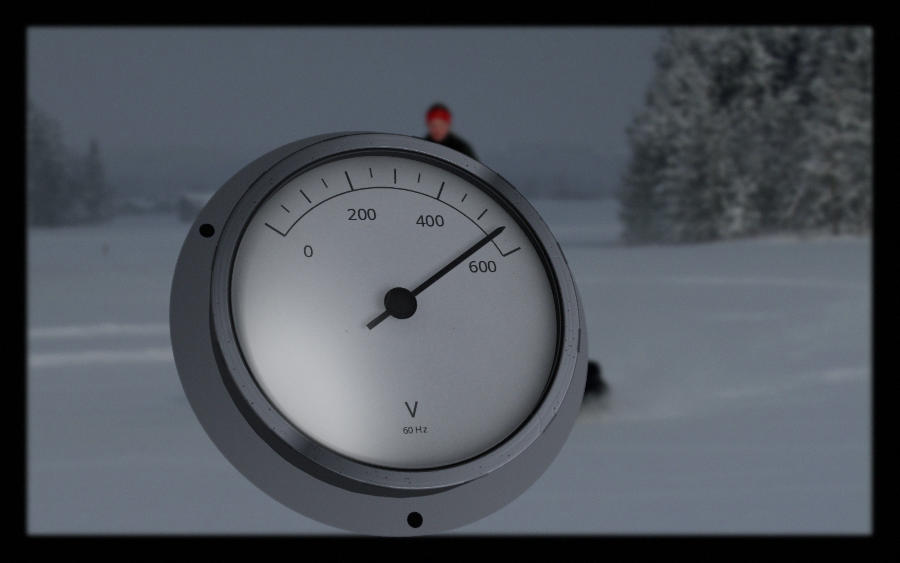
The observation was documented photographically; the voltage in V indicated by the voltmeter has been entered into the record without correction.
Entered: 550 V
